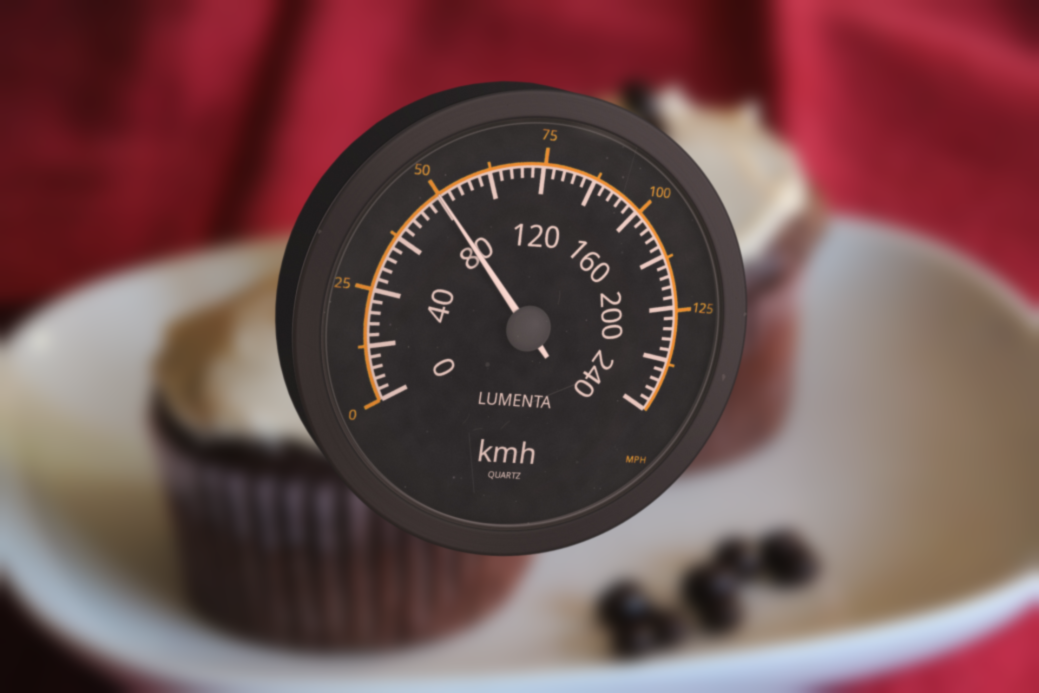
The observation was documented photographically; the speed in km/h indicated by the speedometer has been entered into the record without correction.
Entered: 80 km/h
